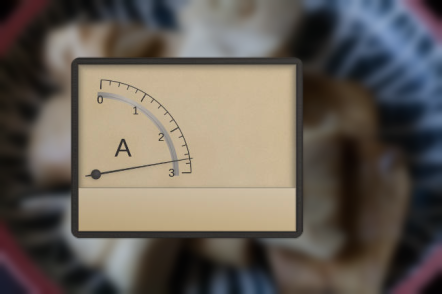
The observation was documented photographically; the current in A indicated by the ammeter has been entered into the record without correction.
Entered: 2.7 A
